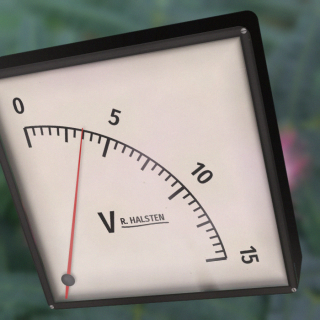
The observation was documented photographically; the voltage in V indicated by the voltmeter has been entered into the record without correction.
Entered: 3.5 V
